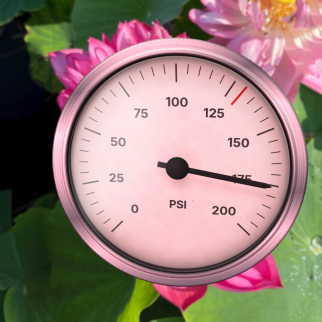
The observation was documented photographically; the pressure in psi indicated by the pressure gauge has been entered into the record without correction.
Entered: 175 psi
